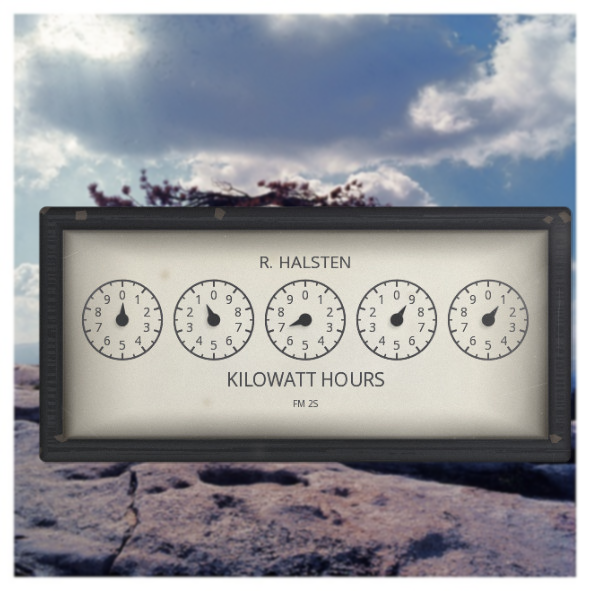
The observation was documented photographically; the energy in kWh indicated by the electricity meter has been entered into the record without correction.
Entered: 691 kWh
